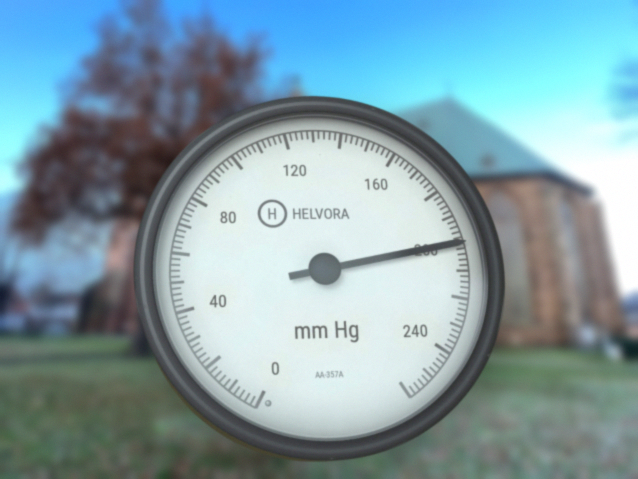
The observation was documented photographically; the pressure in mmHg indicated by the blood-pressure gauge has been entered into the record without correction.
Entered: 200 mmHg
